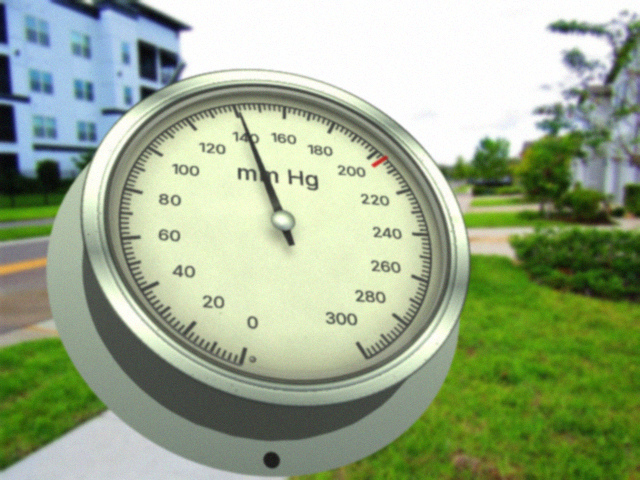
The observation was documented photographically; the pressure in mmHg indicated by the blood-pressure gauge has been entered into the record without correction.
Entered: 140 mmHg
